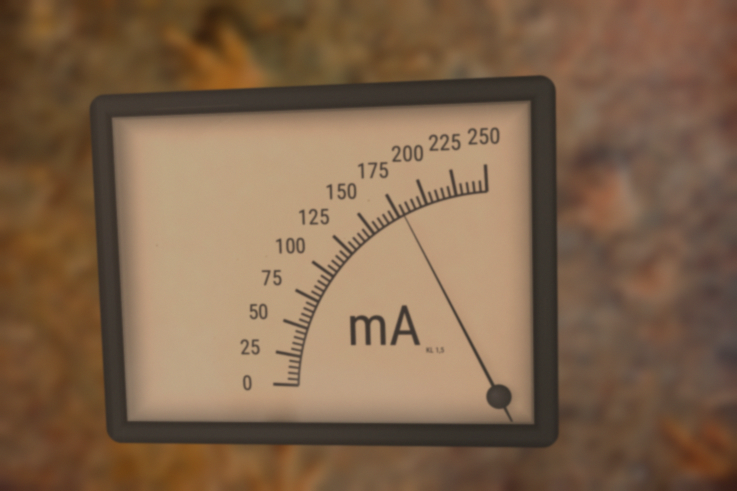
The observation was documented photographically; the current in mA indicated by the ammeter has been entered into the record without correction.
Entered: 180 mA
